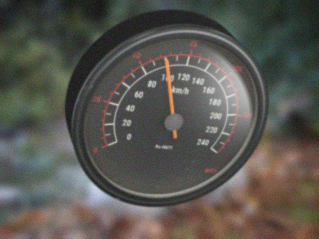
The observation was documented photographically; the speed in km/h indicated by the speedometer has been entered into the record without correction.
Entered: 100 km/h
